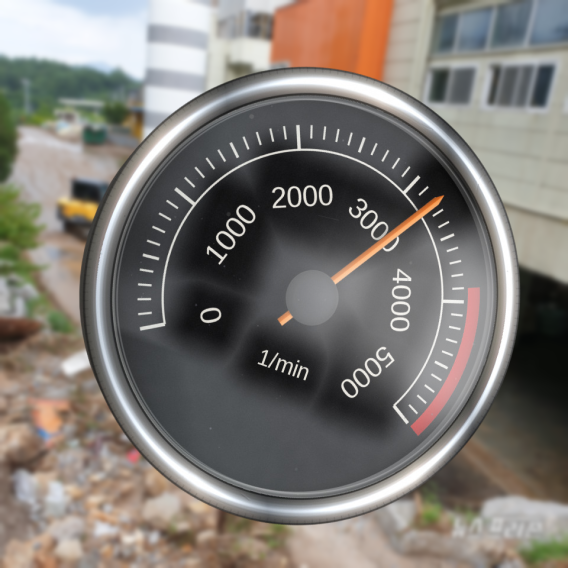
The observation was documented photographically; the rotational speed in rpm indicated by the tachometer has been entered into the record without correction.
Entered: 3200 rpm
